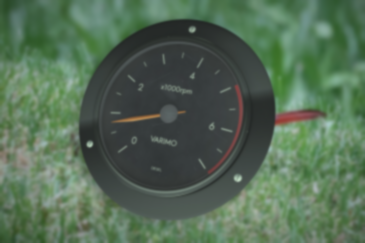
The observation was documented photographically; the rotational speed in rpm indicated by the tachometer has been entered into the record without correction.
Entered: 750 rpm
